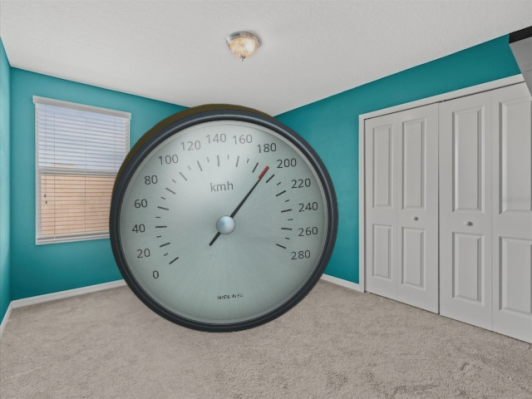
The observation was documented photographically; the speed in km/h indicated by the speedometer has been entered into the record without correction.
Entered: 190 km/h
